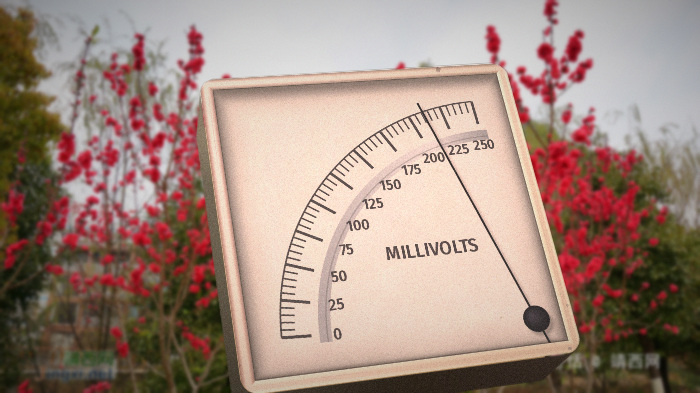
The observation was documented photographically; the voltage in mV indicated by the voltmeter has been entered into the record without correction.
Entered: 210 mV
